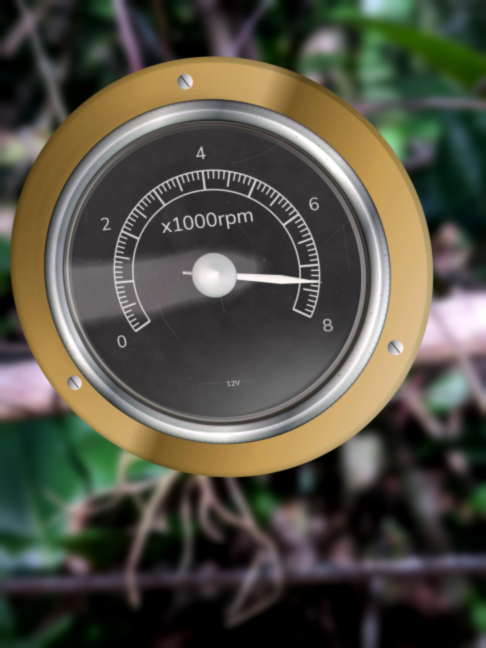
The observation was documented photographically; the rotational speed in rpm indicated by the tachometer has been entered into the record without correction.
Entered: 7300 rpm
